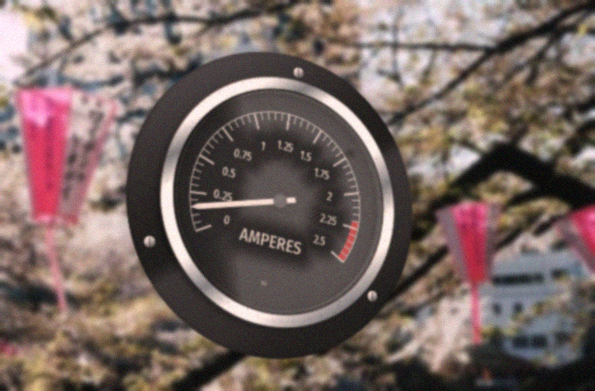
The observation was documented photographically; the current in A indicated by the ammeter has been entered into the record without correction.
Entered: 0.15 A
